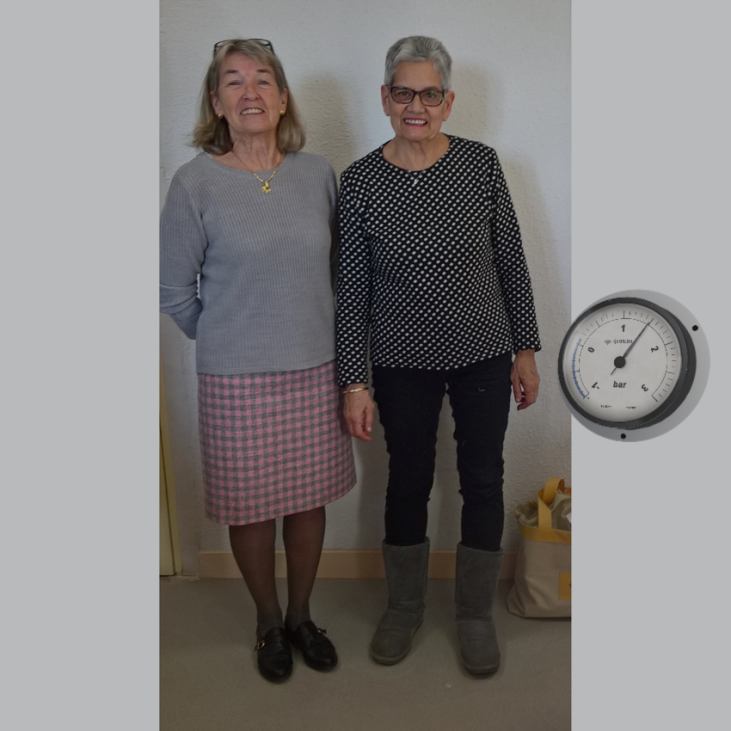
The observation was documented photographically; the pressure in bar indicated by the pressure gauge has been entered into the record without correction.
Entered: 1.5 bar
